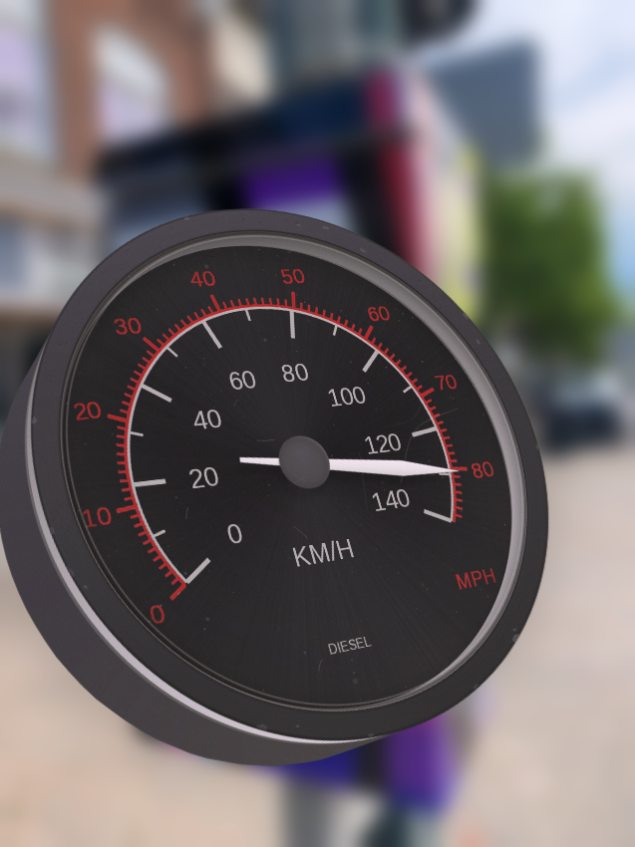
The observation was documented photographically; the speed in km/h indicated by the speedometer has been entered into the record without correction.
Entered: 130 km/h
